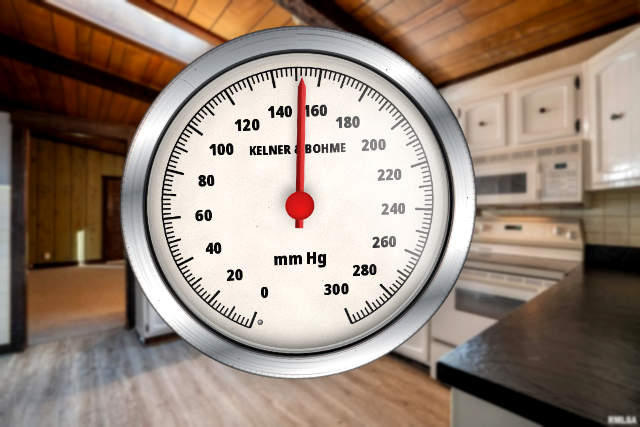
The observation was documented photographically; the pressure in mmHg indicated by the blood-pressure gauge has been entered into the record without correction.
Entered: 152 mmHg
